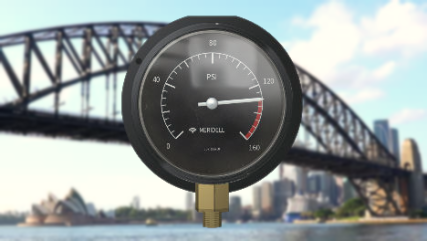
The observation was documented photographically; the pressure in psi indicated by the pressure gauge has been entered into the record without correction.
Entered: 130 psi
